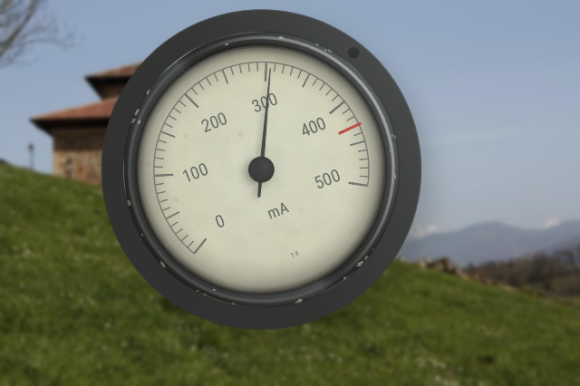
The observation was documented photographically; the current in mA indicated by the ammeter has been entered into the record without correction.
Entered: 305 mA
